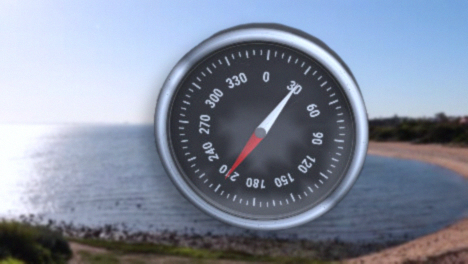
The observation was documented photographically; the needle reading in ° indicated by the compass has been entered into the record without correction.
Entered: 210 °
